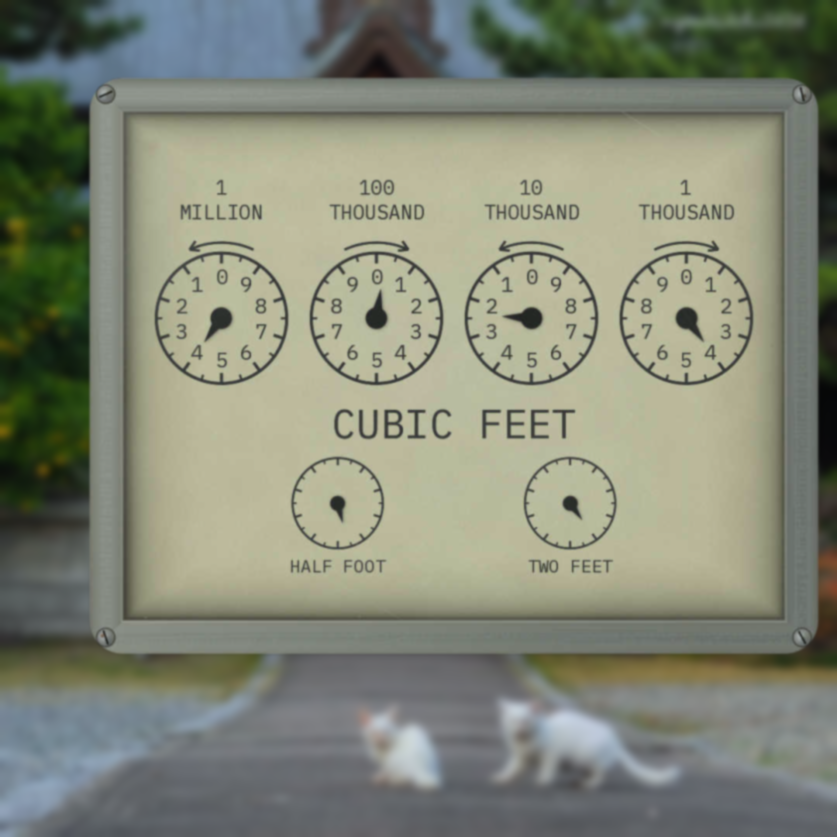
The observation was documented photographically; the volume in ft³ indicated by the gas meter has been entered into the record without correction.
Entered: 402400 ft³
